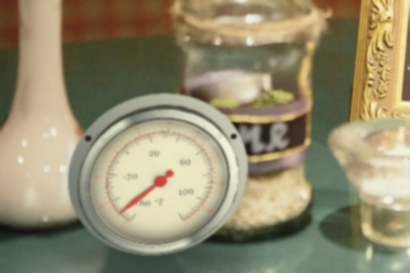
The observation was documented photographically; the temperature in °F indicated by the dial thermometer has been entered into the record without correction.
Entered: -50 °F
